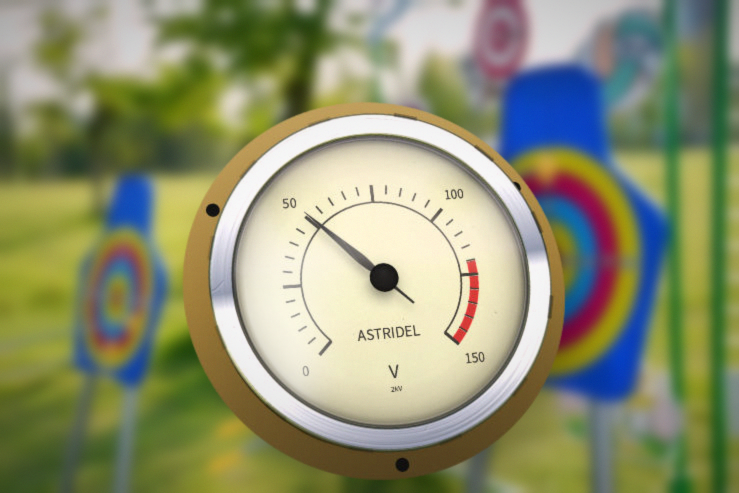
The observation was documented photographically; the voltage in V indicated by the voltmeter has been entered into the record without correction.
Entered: 50 V
